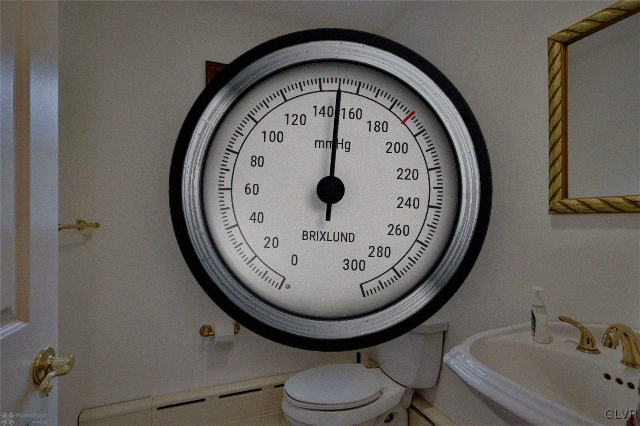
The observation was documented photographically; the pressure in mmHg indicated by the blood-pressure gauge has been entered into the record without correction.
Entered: 150 mmHg
